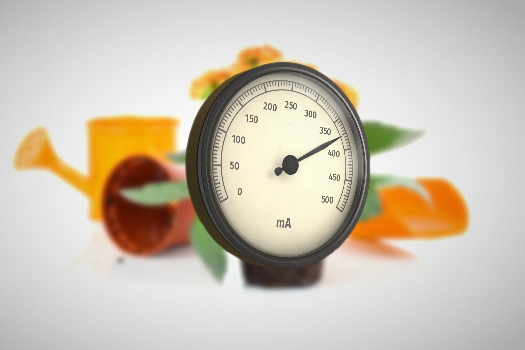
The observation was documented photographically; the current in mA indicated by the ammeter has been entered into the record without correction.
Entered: 375 mA
